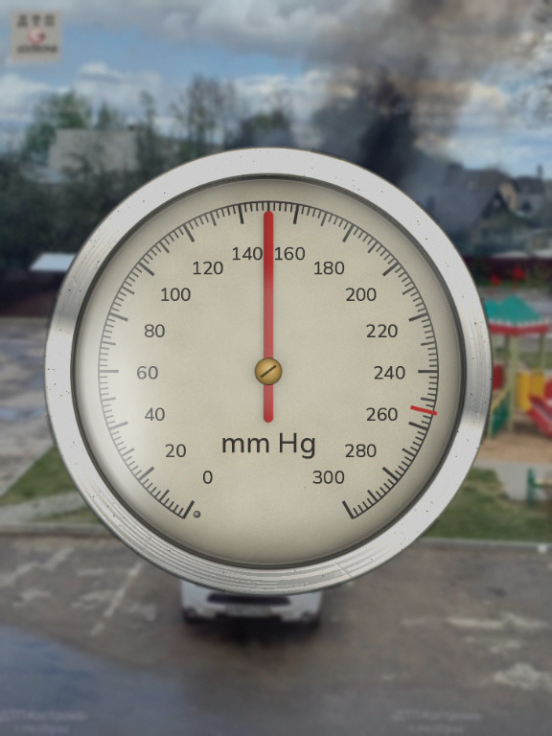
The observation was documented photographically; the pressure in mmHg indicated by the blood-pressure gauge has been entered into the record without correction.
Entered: 150 mmHg
